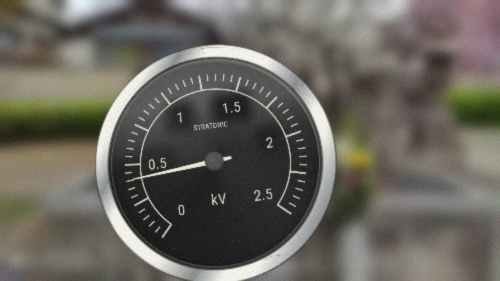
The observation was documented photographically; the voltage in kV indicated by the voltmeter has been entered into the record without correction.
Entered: 0.4 kV
